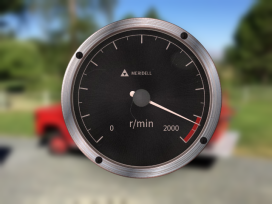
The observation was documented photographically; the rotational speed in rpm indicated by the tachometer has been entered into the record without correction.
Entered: 1850 rpm
